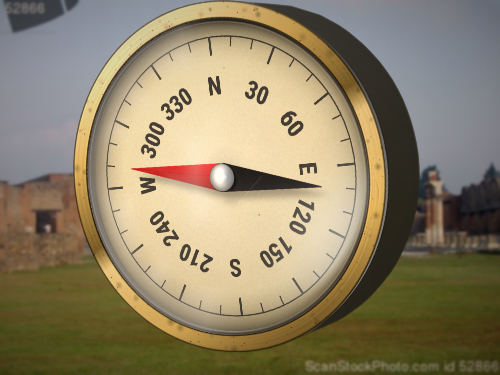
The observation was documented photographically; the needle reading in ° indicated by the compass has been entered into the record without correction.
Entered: 280 °
